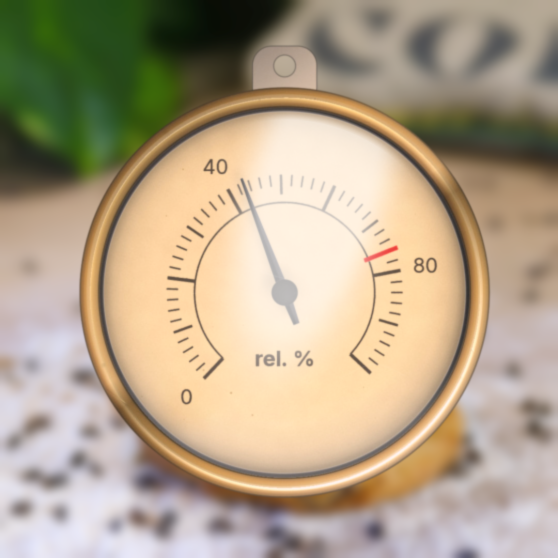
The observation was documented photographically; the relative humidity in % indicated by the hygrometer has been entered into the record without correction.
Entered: 43 %
